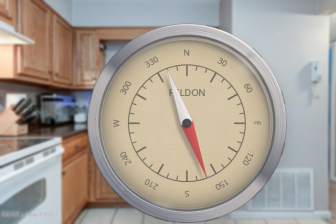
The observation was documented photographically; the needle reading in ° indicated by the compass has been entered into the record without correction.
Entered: 160 °
